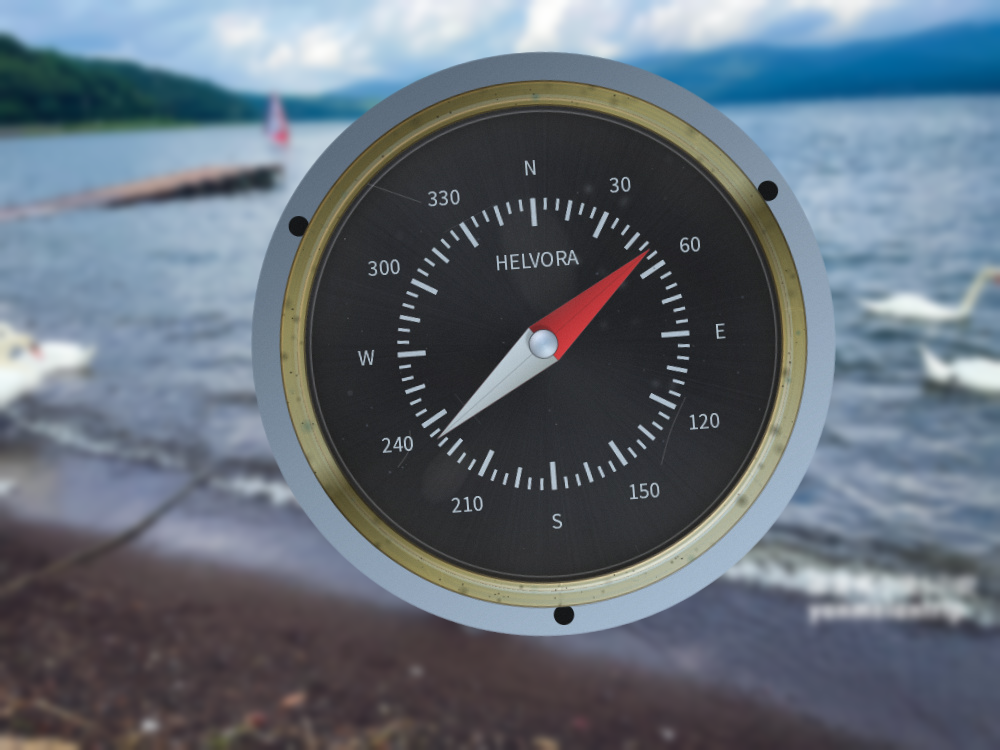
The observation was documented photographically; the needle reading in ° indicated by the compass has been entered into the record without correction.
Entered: 52.5 °
